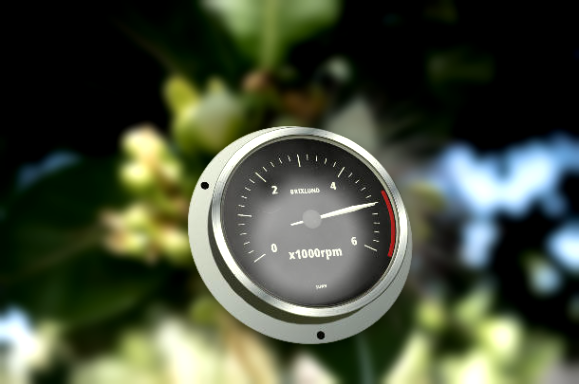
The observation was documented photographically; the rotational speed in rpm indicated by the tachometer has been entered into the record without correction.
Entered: 5000 rpm
